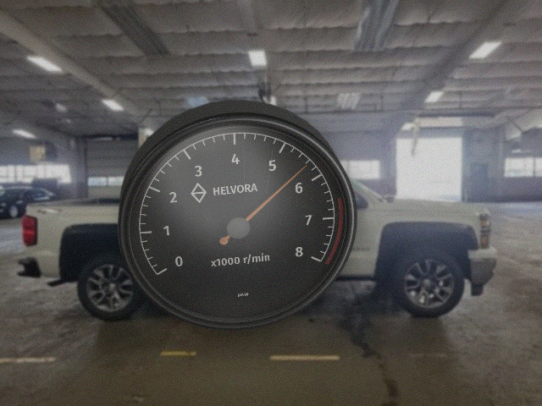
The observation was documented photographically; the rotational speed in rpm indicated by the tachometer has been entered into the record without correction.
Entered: 5600 rpm
